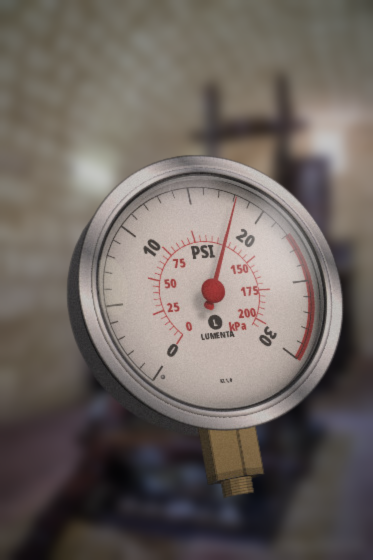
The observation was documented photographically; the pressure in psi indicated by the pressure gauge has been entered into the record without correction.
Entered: 18 psi
